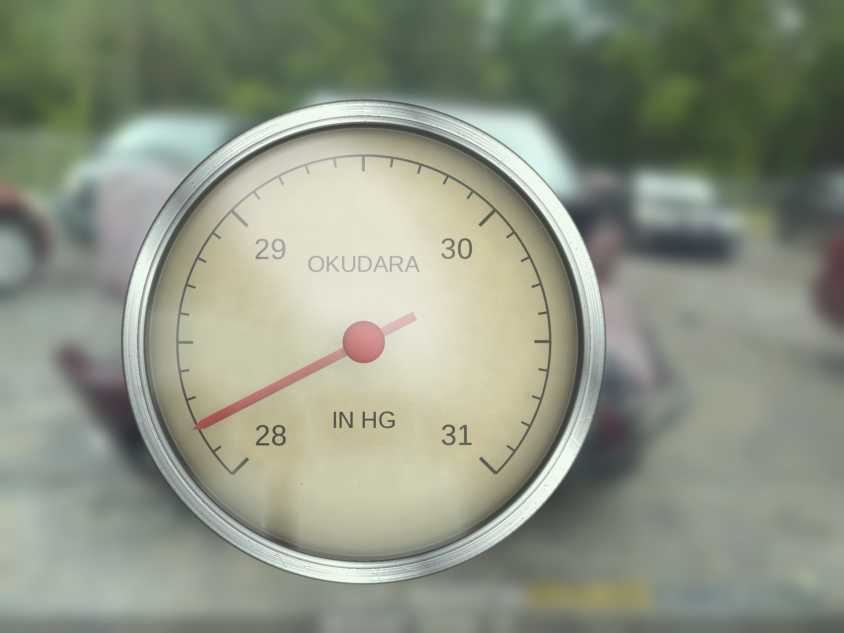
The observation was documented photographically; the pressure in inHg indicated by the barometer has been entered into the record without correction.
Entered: 28.2 inHg
